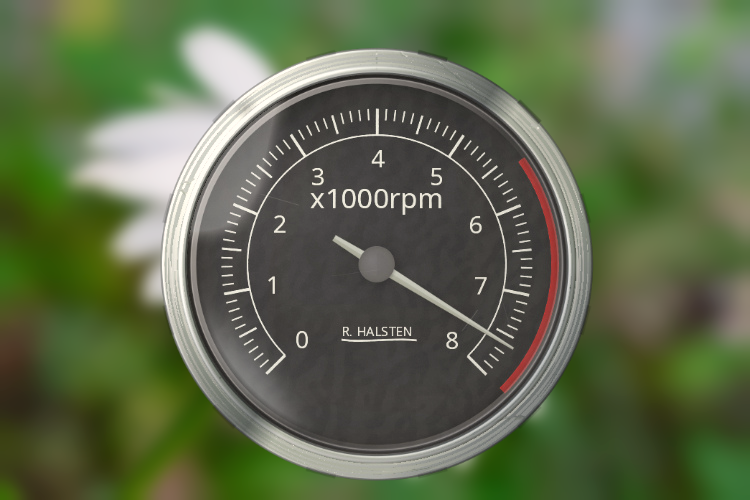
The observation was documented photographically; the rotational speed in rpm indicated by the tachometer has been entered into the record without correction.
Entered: 7600 rpm
